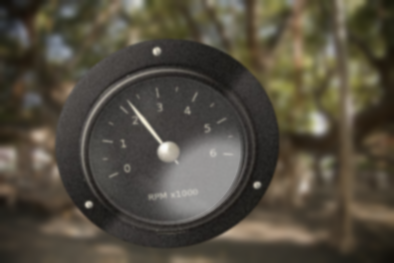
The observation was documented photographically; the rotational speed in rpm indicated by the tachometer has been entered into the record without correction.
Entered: 2250 rpm
